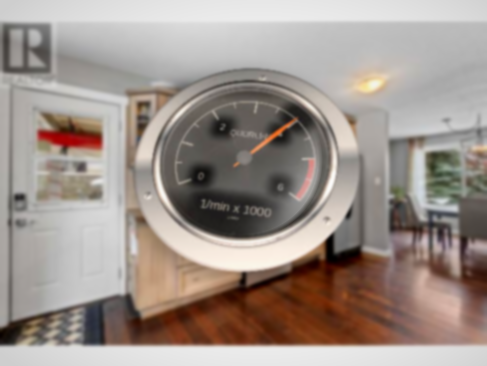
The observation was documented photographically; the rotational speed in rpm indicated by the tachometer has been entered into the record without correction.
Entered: 4000 rpm
